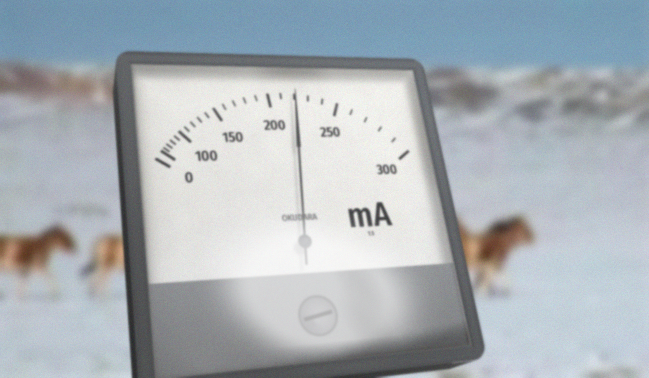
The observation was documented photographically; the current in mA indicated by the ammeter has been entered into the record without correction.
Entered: 220 mA
